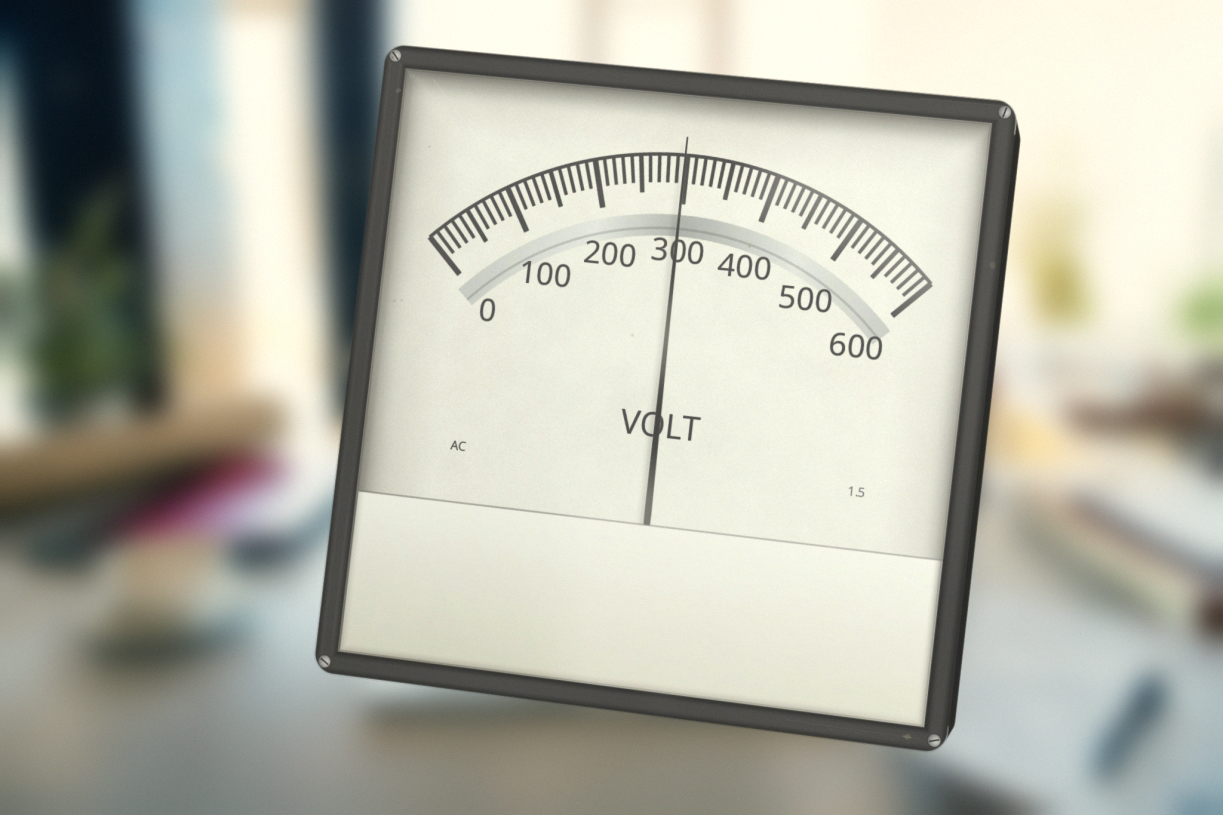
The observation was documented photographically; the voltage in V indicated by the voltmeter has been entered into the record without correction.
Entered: 300 V
